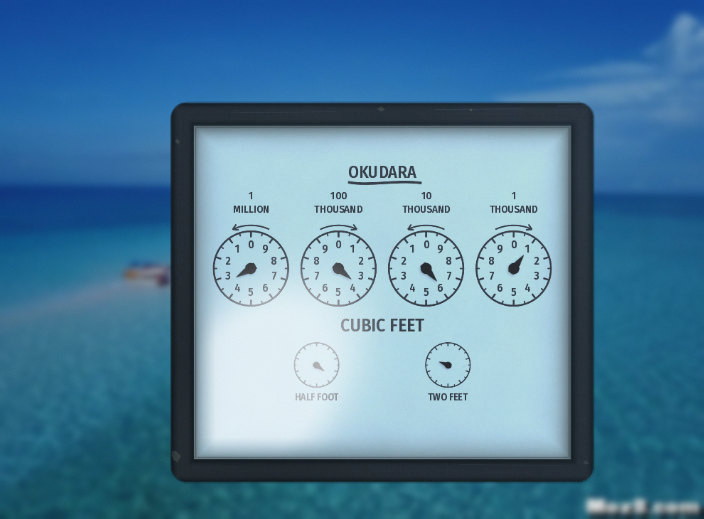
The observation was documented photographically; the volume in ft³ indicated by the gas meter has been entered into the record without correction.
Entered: 336100 ft³
